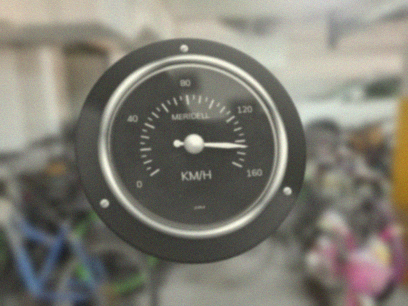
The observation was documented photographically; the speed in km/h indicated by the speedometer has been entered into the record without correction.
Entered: 145 km/h
